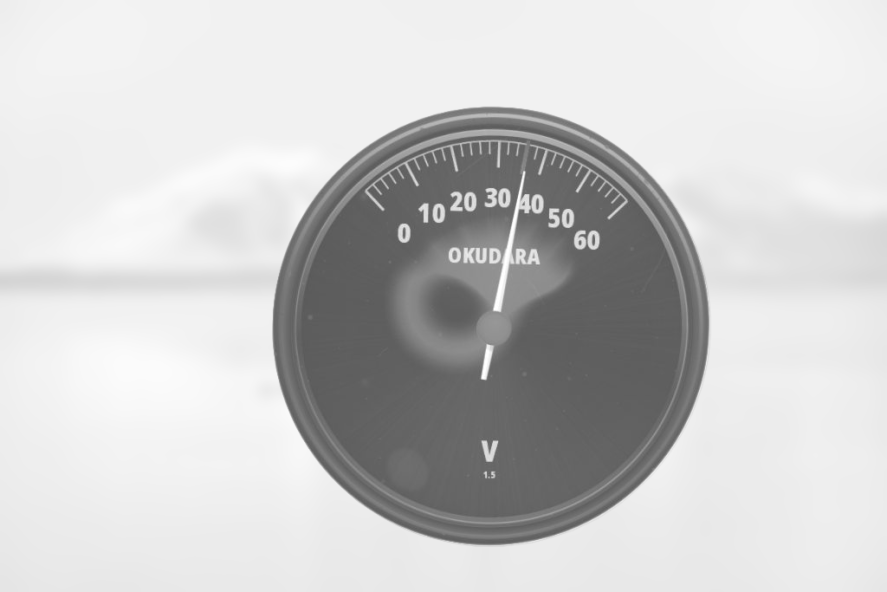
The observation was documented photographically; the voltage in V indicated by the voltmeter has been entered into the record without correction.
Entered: 36 V
